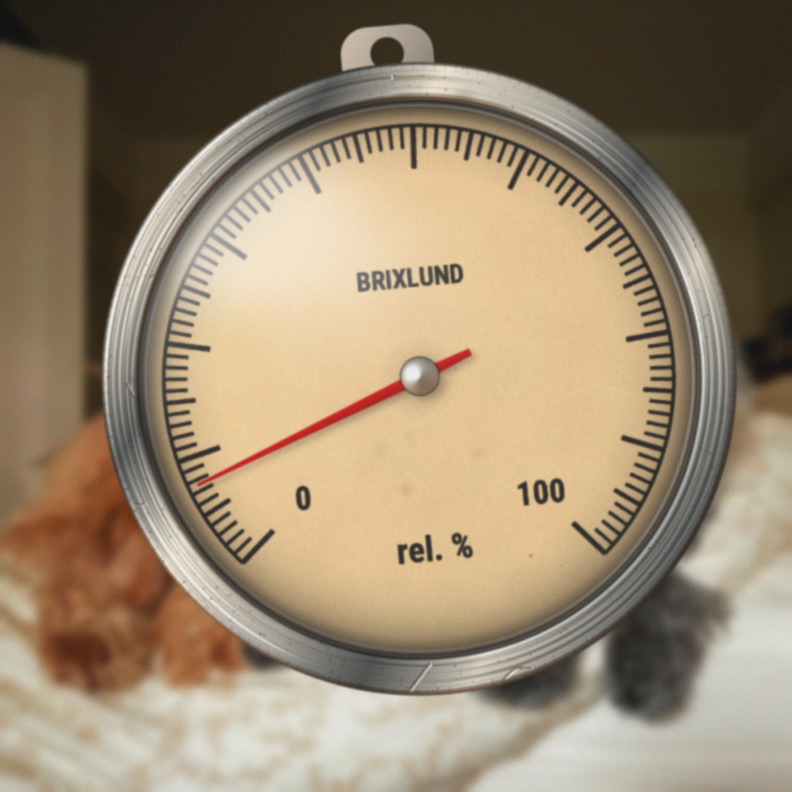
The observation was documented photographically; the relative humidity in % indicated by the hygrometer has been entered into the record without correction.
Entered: 7.5 %
